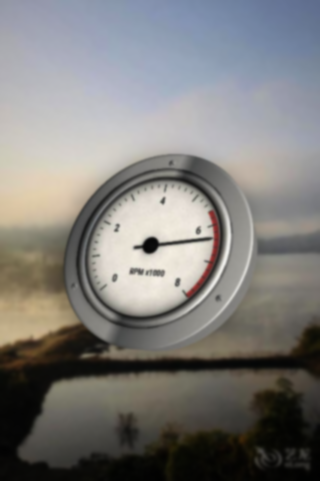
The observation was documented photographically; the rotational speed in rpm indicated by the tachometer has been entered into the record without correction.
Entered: 6400 rpm
